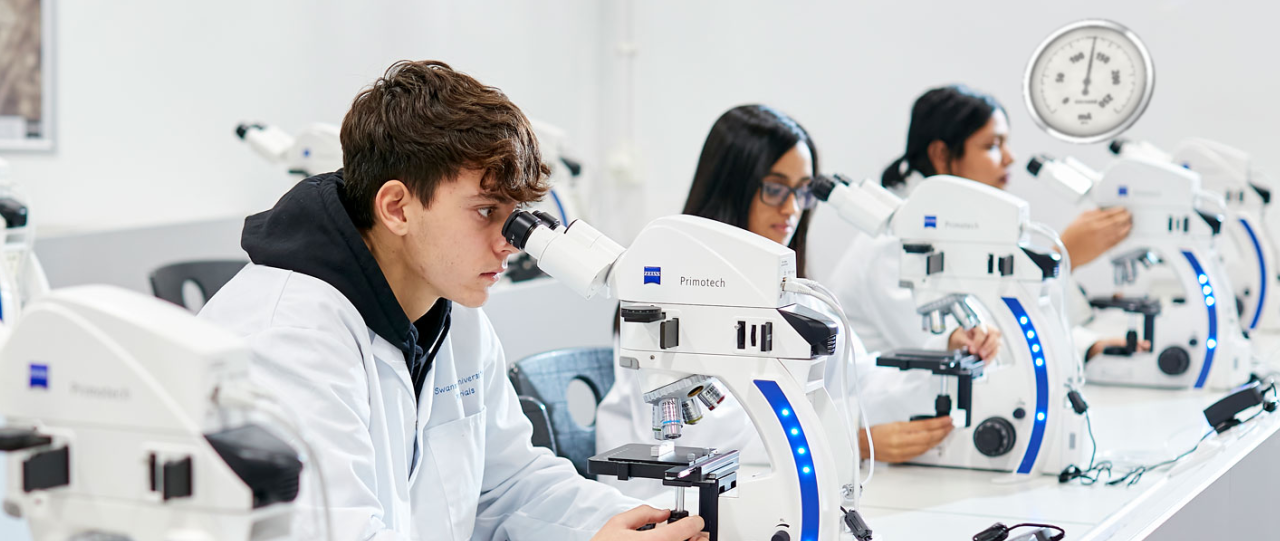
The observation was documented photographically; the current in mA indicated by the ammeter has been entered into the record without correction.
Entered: 130 mA
